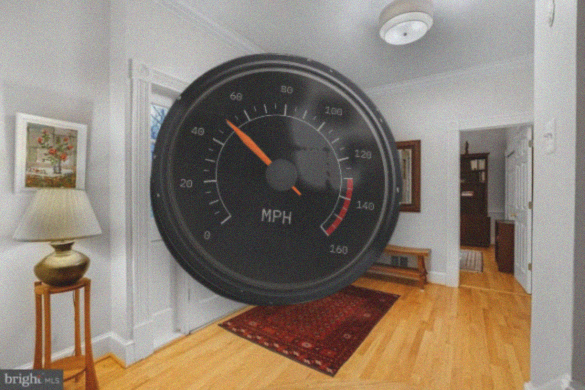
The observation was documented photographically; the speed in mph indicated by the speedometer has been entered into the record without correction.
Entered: 50 mph
